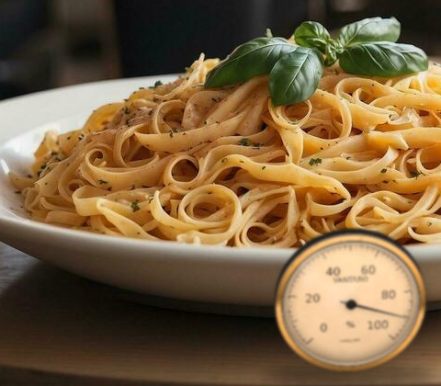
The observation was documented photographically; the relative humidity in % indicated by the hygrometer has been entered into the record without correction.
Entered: 90 %
